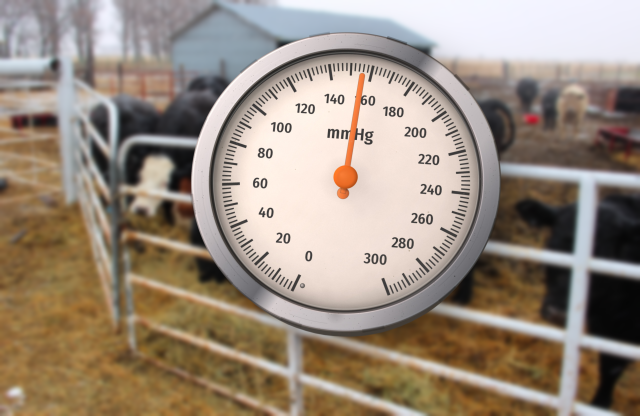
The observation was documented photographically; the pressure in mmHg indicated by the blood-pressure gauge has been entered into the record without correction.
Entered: 156 mmHg
